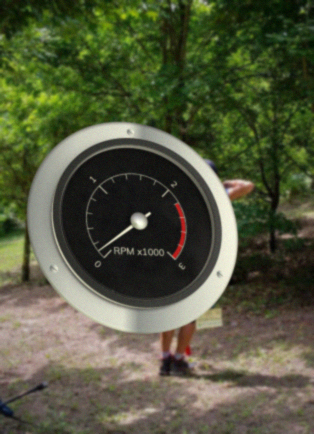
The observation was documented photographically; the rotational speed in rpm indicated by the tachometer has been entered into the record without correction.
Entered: 100 rpm
